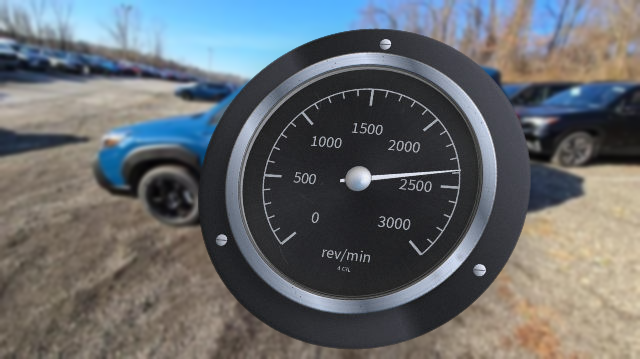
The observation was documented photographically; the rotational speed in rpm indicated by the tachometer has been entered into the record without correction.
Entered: 2400 rpm
